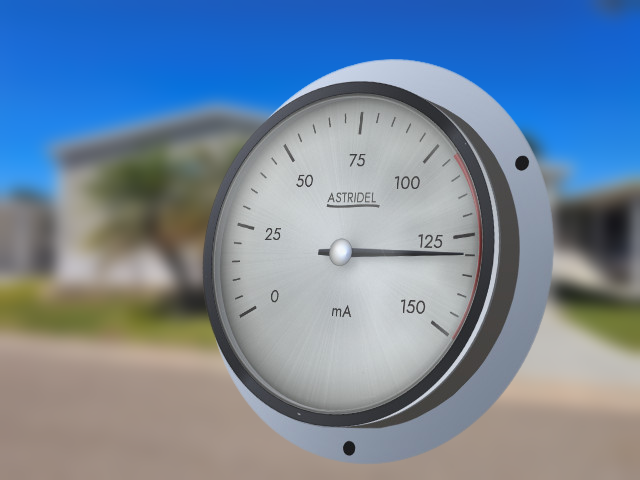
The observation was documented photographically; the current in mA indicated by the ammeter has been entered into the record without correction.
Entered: 130 mA
